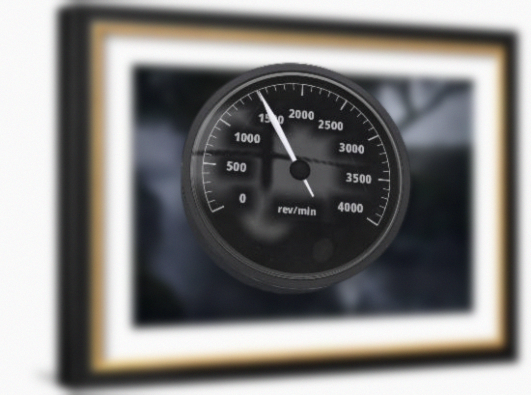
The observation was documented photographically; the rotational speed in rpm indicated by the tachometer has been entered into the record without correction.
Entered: 1500 rpm
